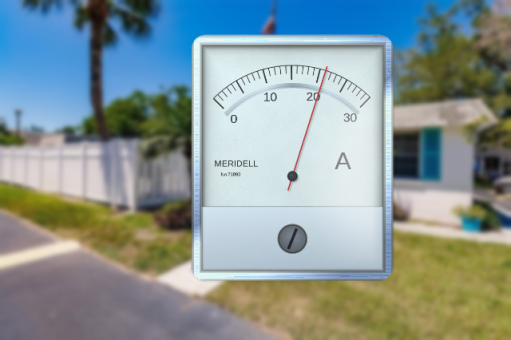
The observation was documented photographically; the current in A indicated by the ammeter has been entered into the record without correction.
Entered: 21 A
